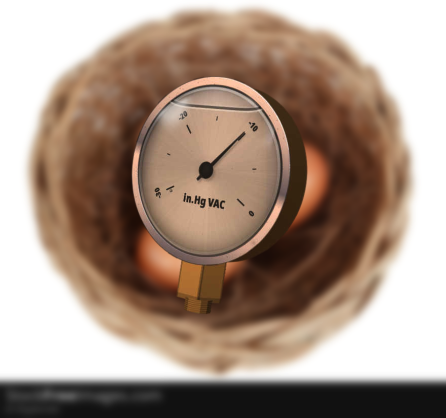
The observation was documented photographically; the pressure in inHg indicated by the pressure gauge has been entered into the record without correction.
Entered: -10 inHg
